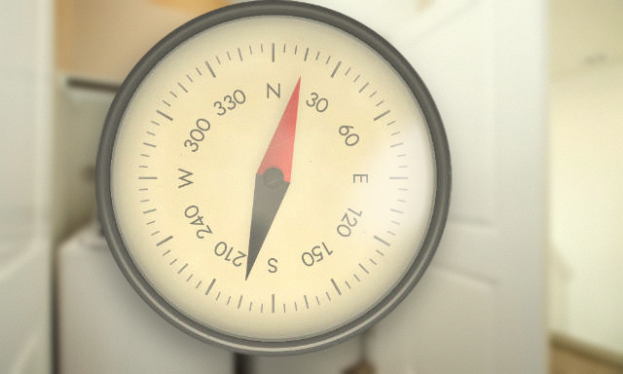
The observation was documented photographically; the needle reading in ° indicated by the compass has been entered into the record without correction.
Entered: 15 °
